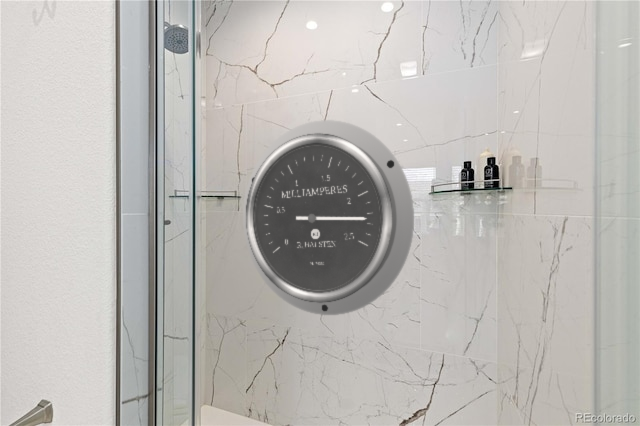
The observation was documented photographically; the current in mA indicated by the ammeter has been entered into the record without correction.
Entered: 2.25 mA
